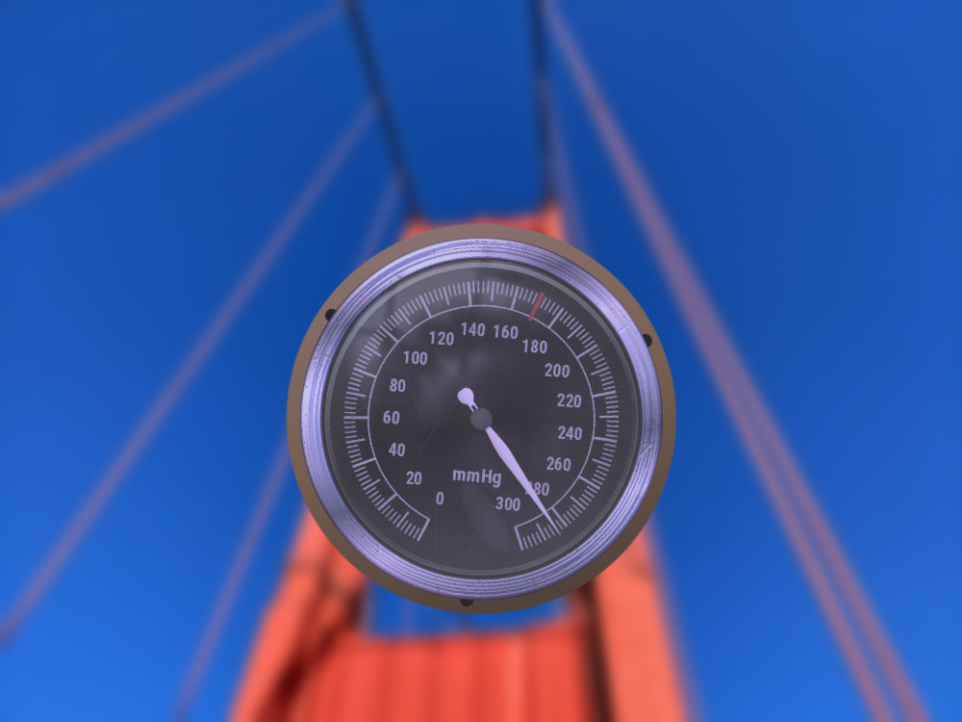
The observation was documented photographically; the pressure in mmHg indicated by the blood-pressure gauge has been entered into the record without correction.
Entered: 284 mmHg
